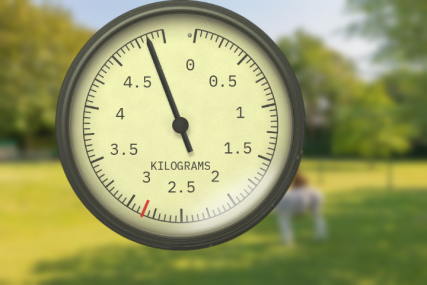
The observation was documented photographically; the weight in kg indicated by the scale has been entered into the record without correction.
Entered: 4.85 kg
